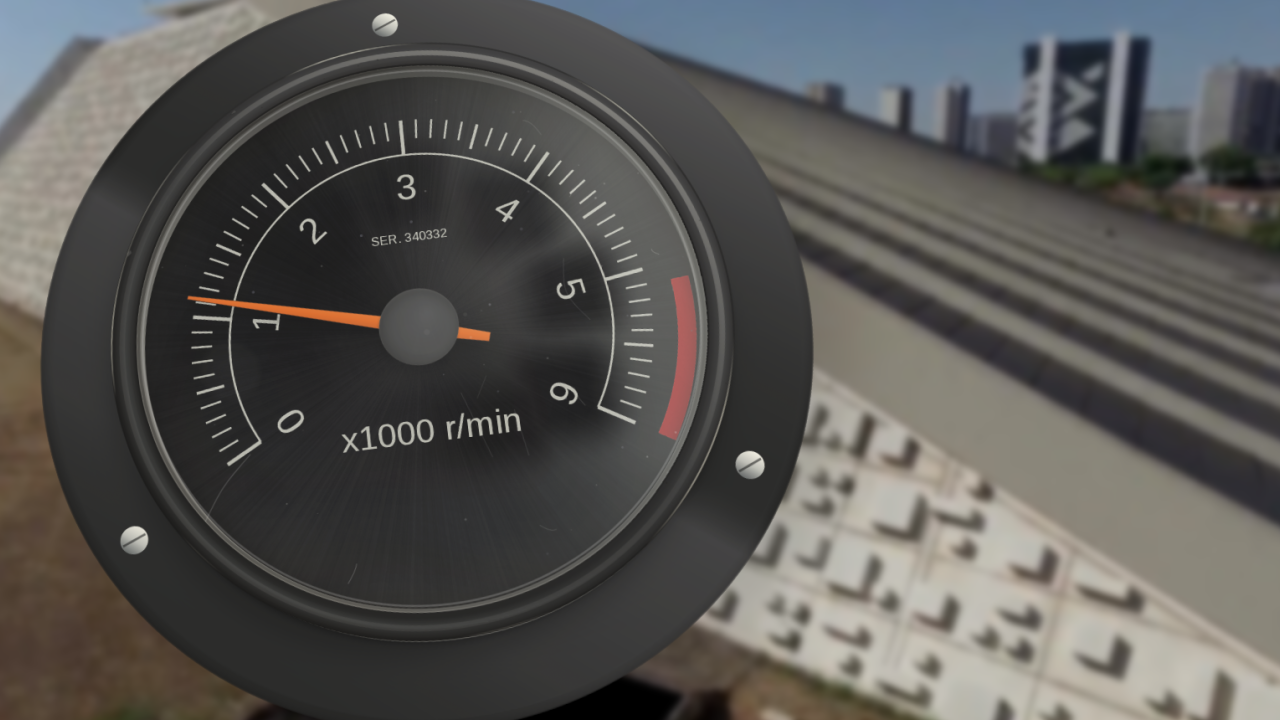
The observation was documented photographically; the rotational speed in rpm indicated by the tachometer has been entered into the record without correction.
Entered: 1100 rpm
